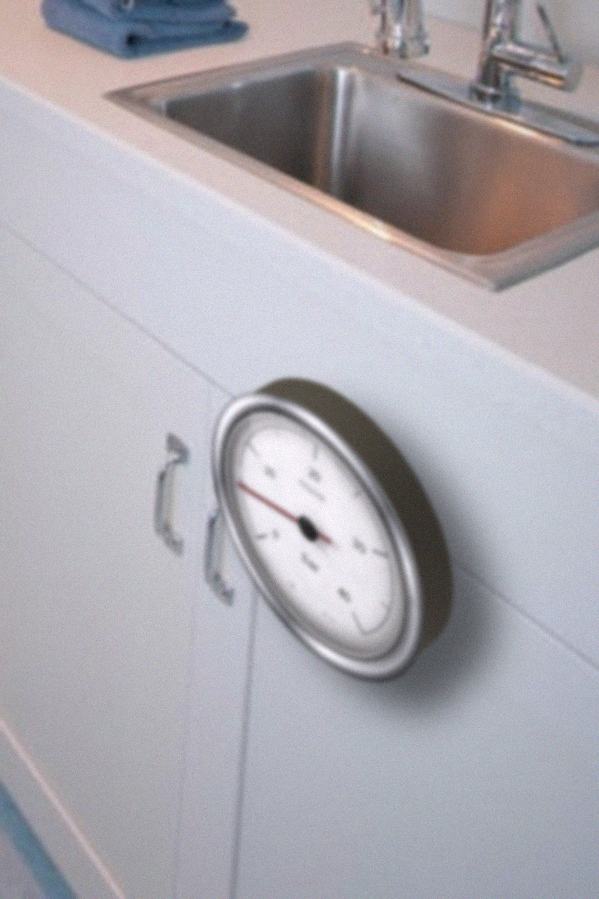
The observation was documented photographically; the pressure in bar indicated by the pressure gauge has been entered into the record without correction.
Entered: 5 bar
